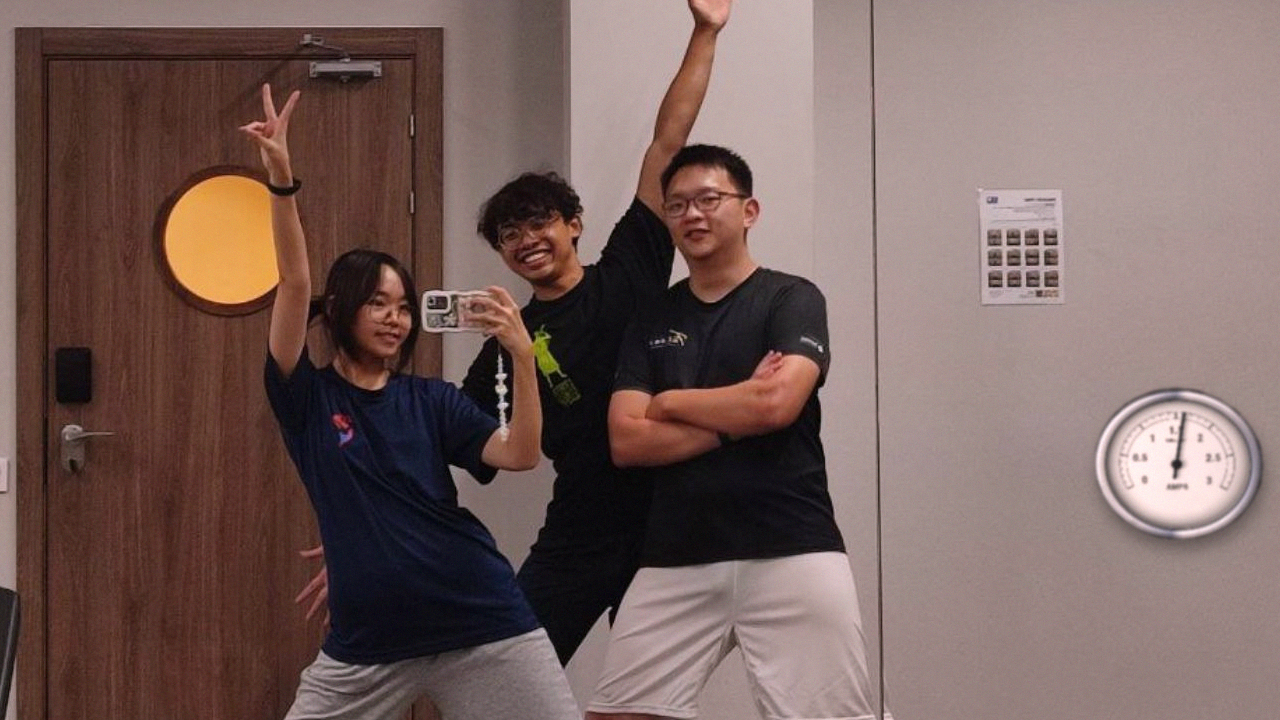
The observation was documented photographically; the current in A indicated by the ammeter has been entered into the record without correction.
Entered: 1.6 A
